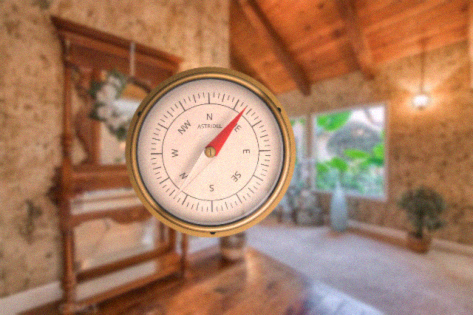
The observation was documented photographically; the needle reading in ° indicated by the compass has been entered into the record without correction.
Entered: 40 °
